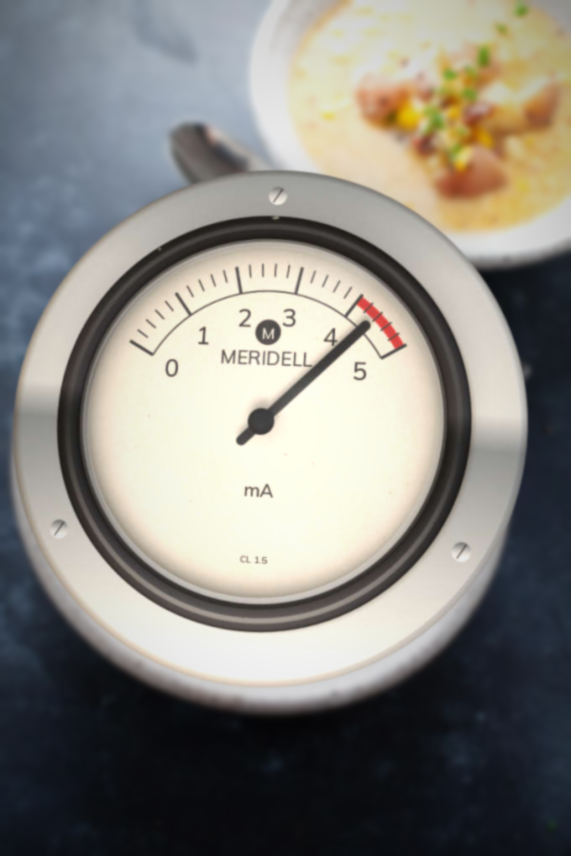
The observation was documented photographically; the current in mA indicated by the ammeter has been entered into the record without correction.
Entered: 4.4 mA
